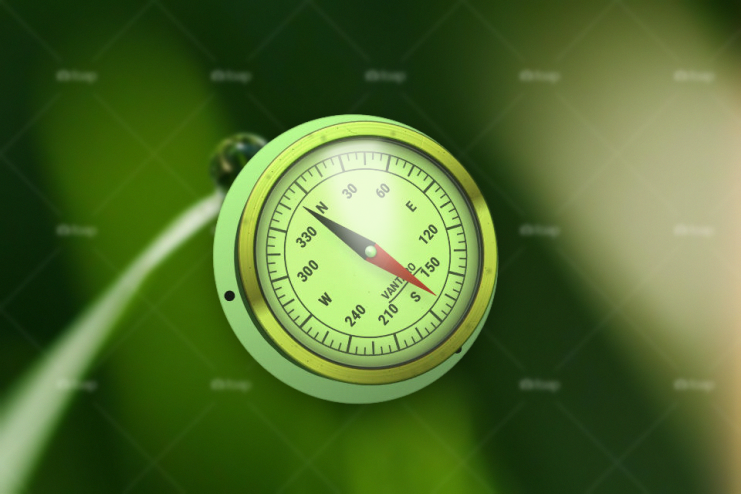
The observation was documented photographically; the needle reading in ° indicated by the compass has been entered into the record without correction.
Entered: 170 °
